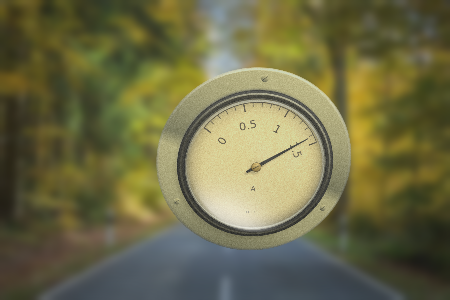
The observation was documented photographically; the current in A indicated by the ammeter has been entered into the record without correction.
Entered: 1.4 A
